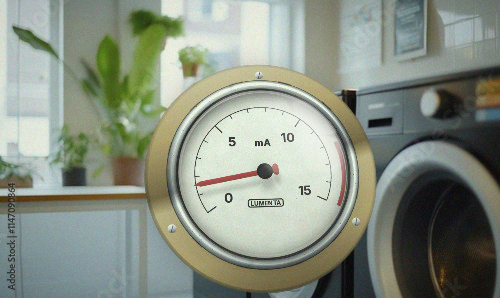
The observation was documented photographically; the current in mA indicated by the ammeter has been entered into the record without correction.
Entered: 1.5 mA
